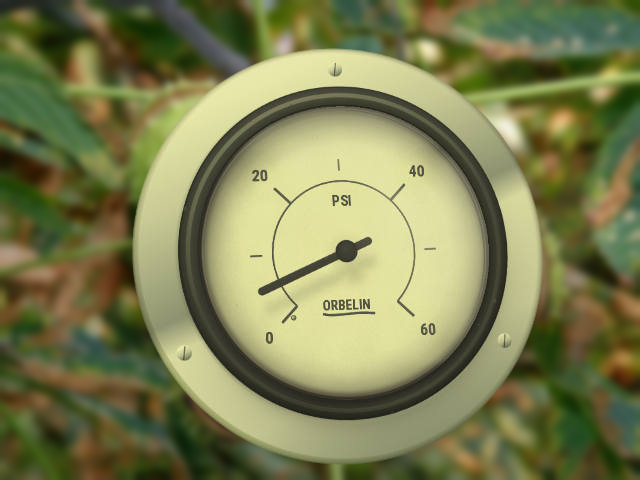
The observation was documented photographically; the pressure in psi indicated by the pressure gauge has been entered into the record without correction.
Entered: 5 psi
